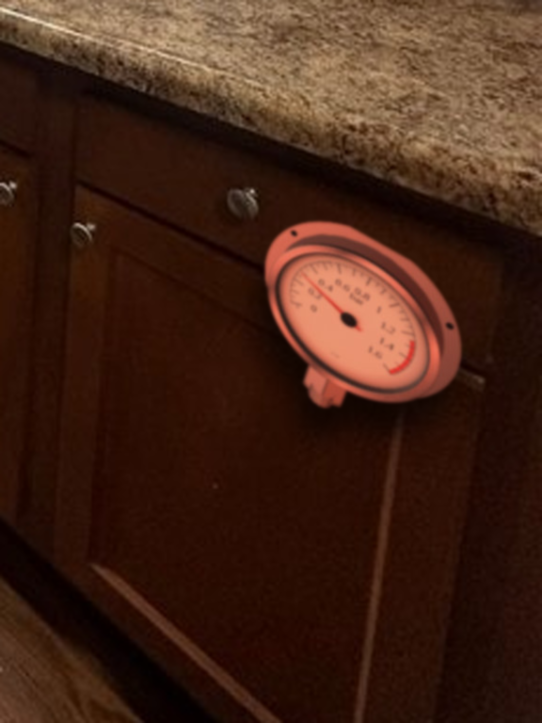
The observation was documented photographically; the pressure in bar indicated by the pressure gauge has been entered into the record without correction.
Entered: 0.3 bar
